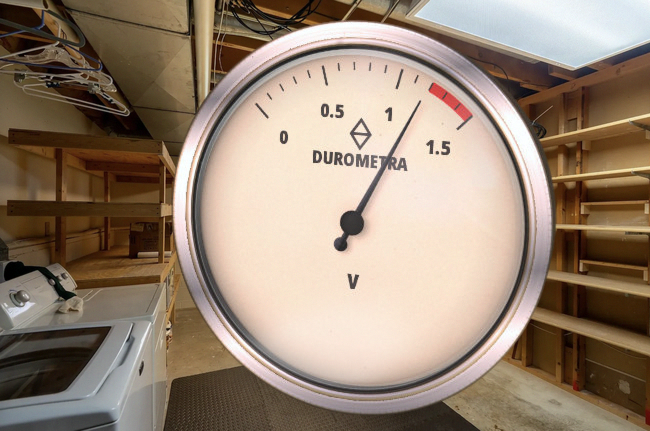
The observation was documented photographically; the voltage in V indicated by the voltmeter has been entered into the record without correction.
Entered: 1.2 V
